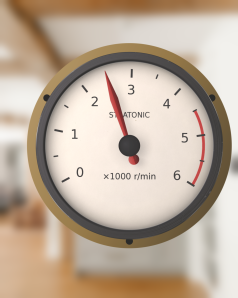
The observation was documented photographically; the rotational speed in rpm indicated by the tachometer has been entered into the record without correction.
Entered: 2500 rpm
